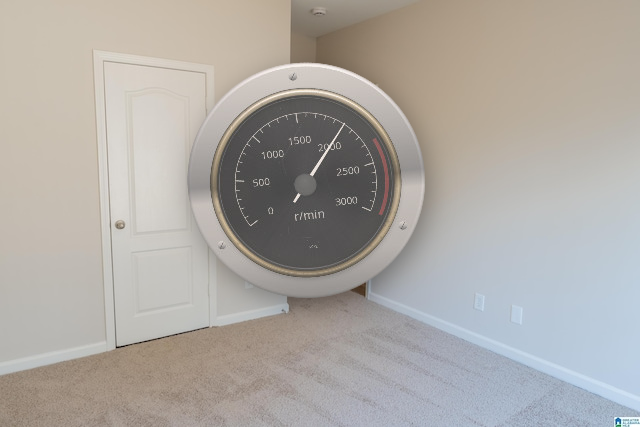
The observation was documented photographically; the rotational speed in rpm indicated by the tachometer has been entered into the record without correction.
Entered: 2000 rpm
